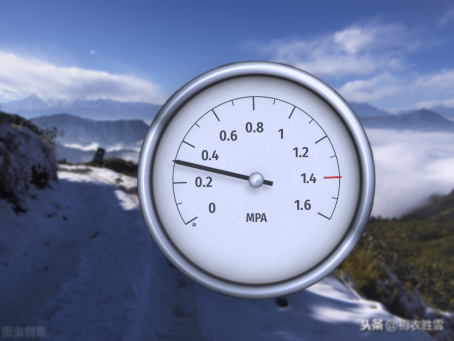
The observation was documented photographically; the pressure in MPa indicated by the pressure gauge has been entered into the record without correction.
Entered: 0.3 MPa
